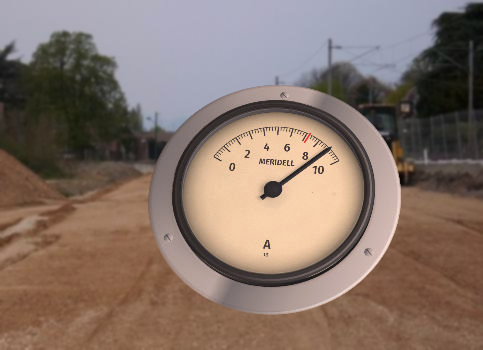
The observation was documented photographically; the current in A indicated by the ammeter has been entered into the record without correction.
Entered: 9 A
